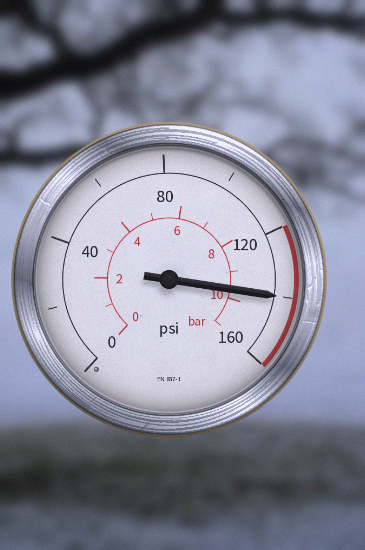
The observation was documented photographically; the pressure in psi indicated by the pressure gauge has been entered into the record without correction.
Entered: 140 psi
